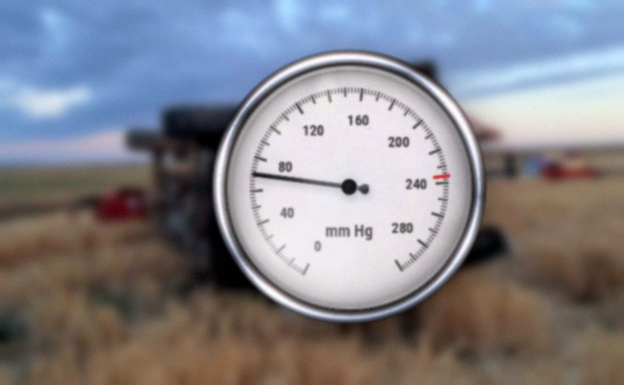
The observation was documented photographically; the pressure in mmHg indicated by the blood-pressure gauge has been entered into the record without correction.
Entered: 70 mmHg
